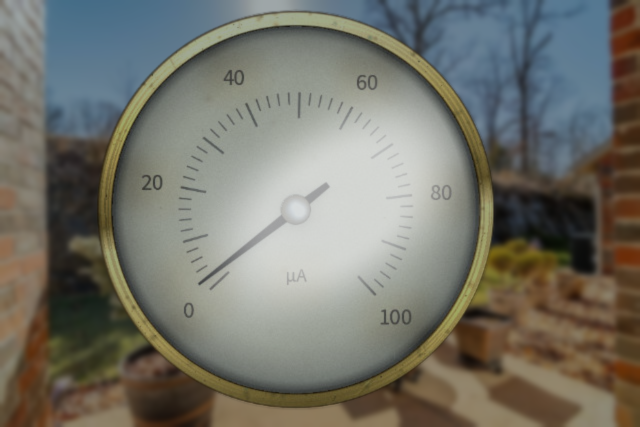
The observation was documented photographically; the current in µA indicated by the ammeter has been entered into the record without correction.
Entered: 2 µA
